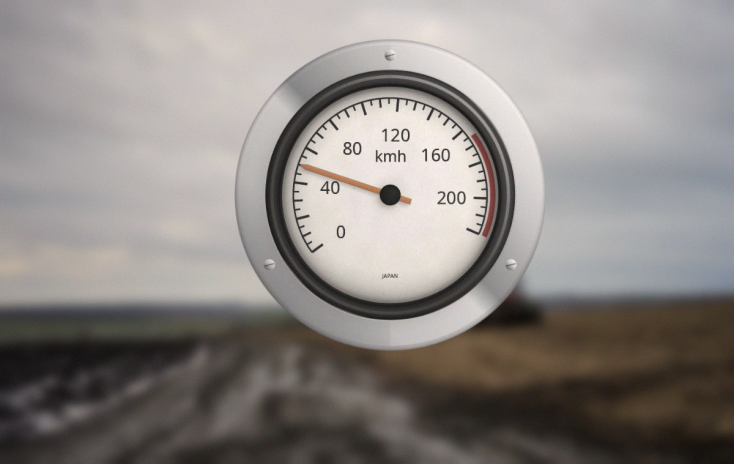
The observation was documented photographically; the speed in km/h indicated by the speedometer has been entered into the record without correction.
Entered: 50 km/h
